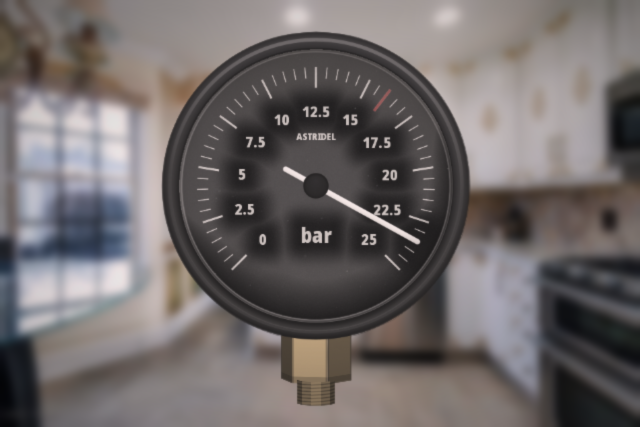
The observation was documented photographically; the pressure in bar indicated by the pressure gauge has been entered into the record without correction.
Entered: 23.5 bar
